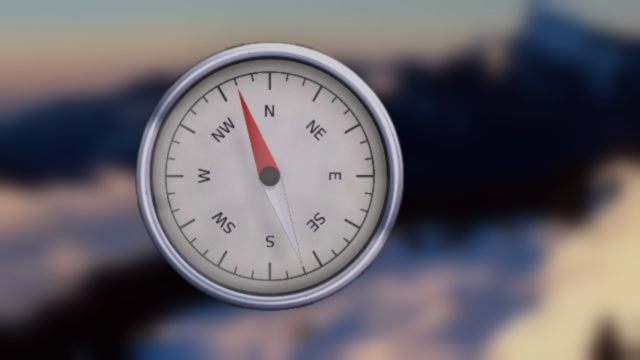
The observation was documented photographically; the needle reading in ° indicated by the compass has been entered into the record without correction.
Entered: 340 °
